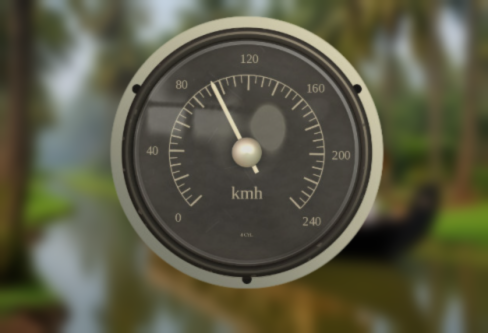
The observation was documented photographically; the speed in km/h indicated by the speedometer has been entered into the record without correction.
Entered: 95 km/h
